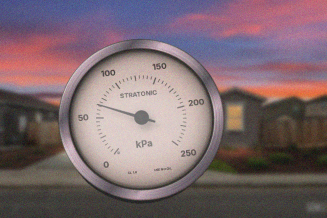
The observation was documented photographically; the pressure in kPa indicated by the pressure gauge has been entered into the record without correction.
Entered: 65 kPa
